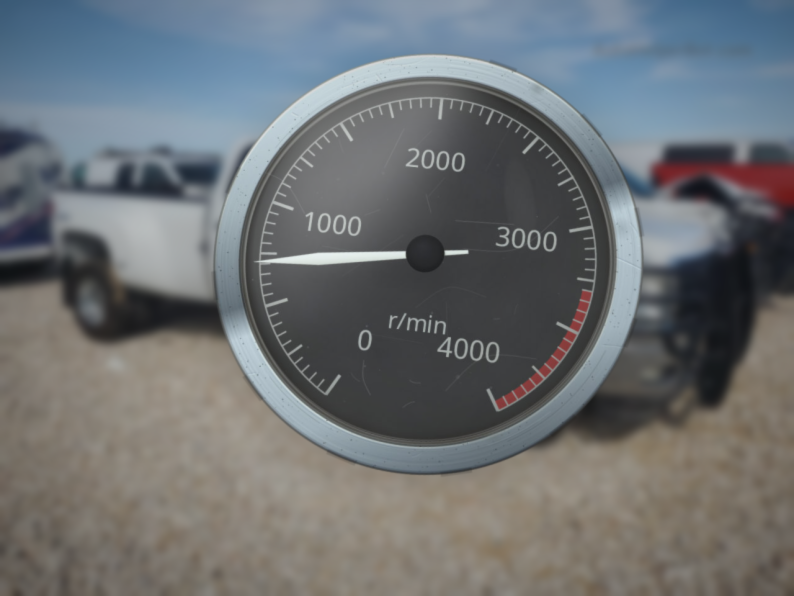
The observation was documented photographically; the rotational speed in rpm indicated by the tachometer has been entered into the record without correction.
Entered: 700 rpm
